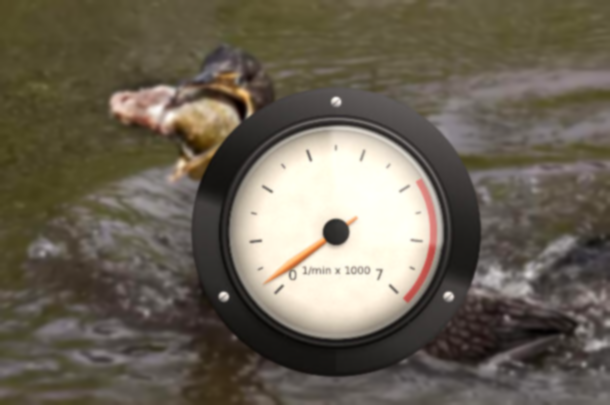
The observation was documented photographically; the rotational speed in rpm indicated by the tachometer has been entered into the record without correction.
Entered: 250 rpm
